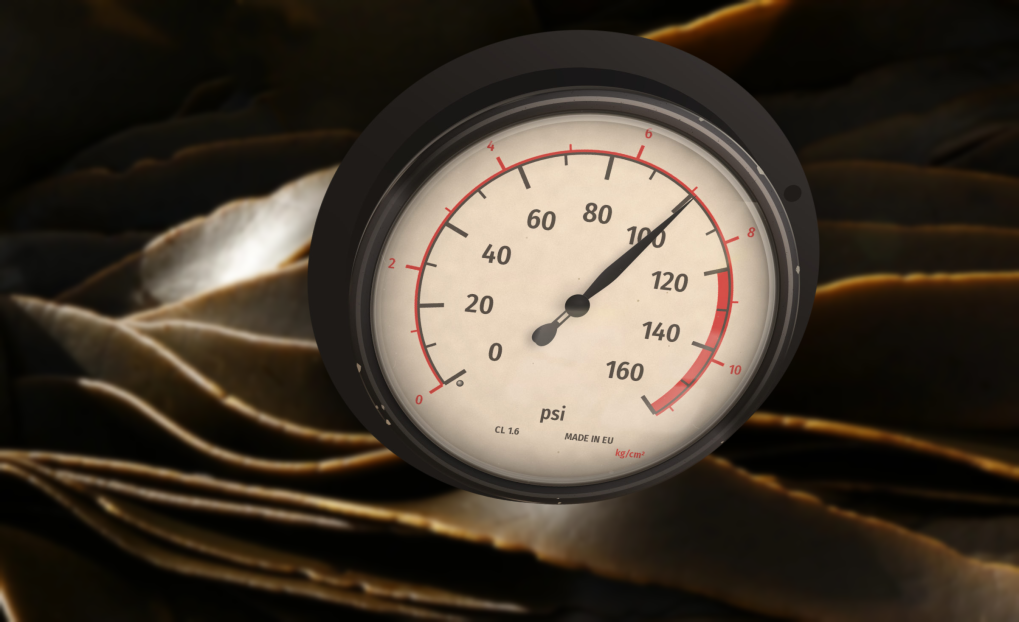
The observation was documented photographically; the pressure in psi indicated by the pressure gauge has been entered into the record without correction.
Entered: 100 psi
